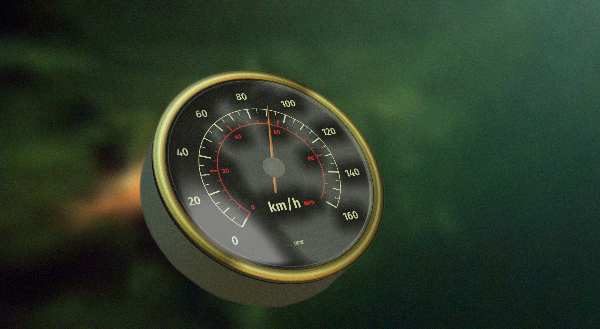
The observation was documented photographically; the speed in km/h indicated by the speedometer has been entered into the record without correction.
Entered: 90 km/h
